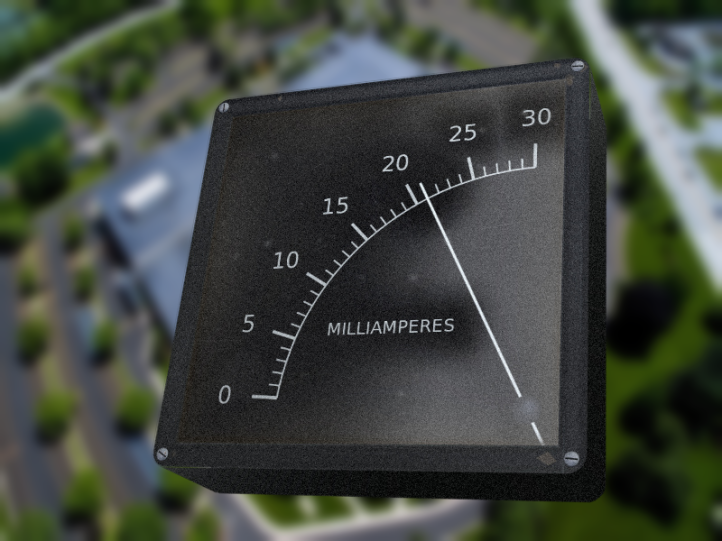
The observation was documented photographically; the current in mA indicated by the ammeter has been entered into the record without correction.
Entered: 21 mA
